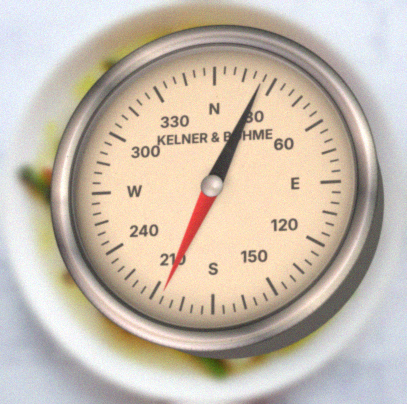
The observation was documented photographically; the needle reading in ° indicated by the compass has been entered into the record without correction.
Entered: 205 °
